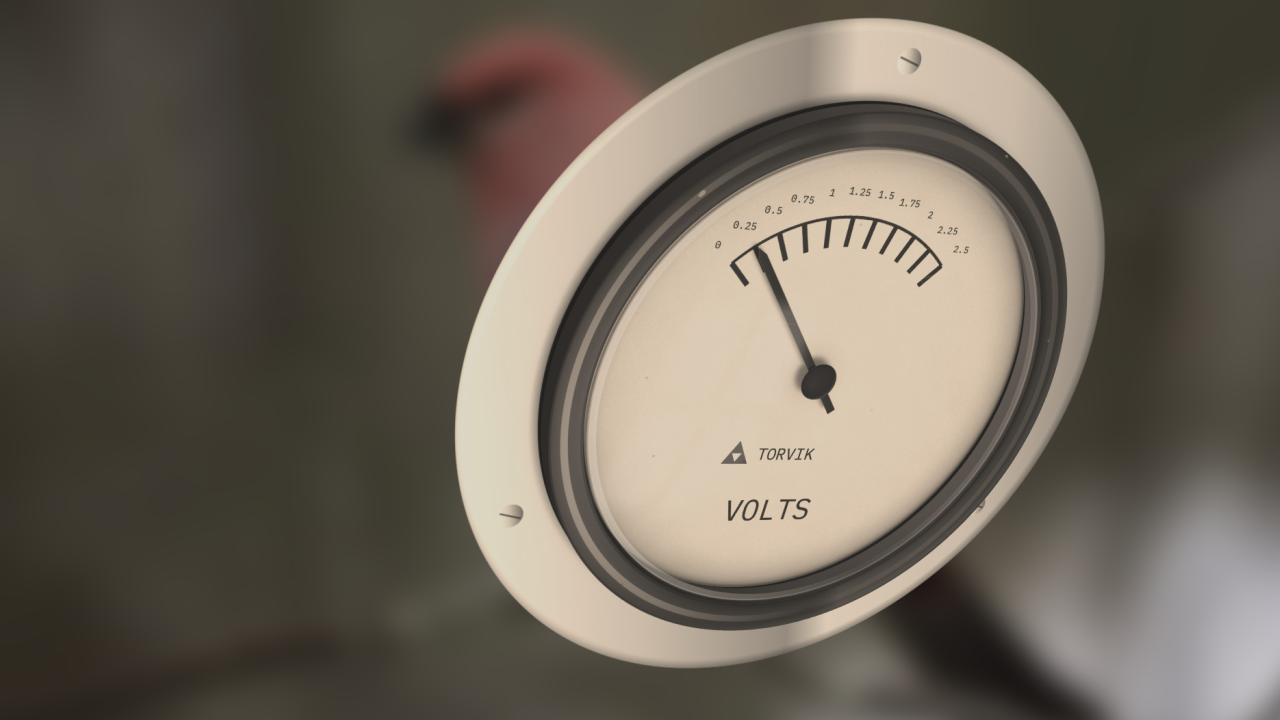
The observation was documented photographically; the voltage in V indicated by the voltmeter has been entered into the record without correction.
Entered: 0.25 V
